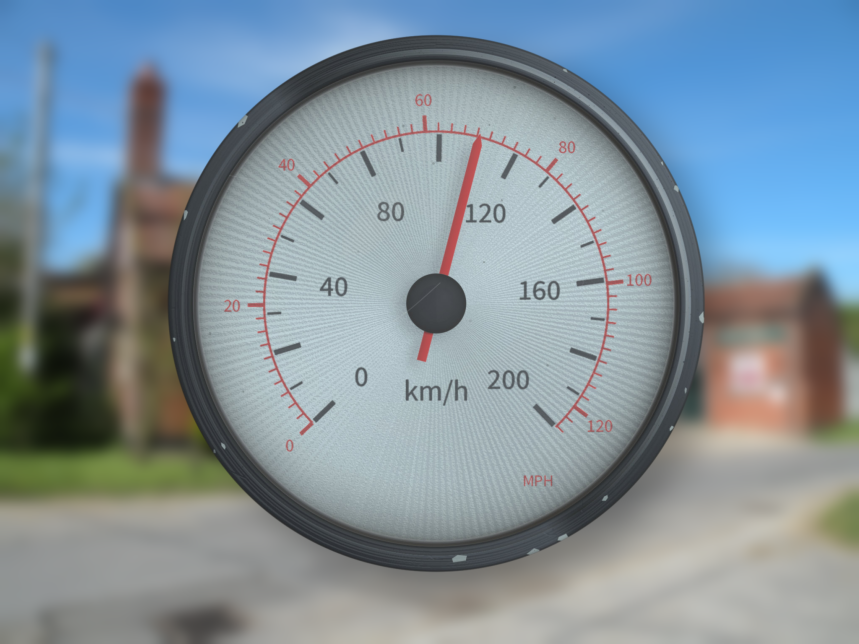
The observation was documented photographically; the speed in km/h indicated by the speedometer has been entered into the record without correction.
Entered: 110 km/h
